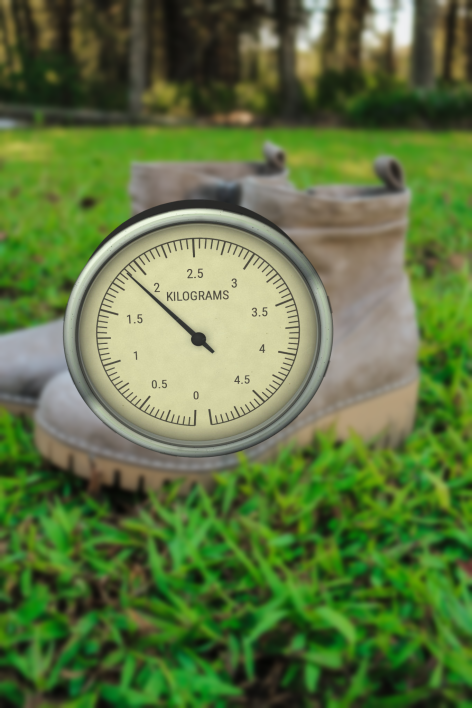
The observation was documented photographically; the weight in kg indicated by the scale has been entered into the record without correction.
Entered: 1.9 kg
